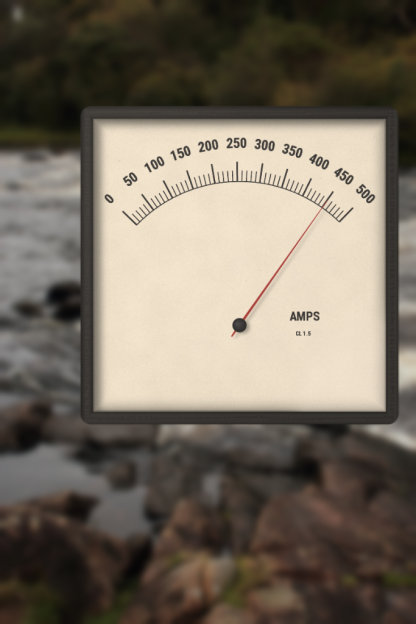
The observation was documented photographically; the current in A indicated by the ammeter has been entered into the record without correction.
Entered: 450 A
